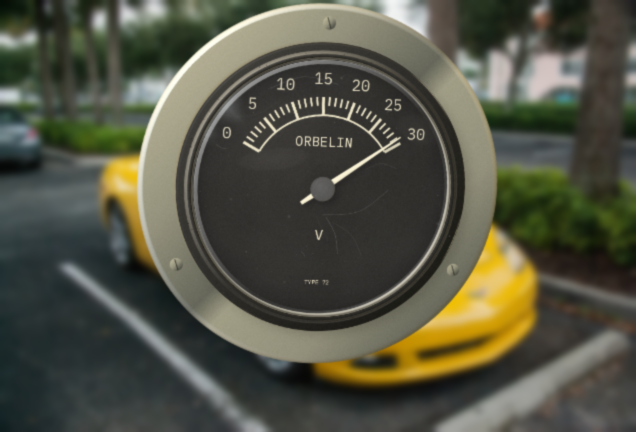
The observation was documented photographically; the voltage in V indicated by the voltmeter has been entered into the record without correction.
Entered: 29 V
